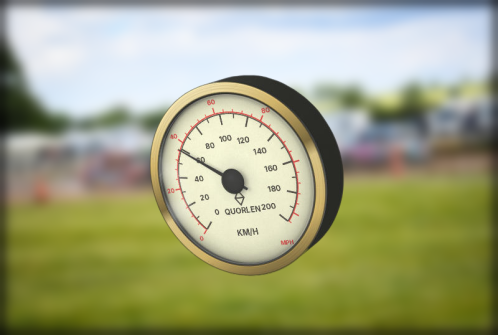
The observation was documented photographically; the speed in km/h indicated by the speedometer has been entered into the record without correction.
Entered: 60 km/h
